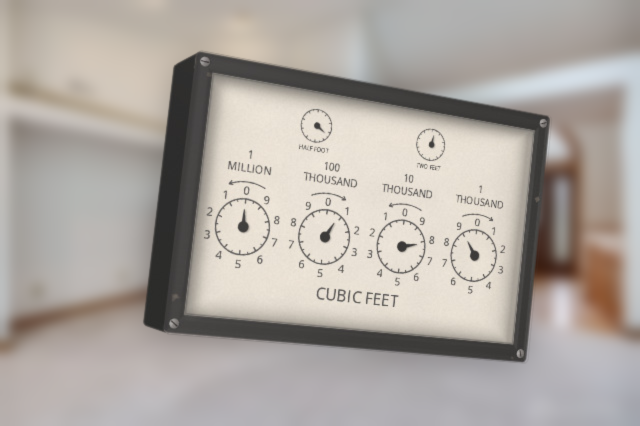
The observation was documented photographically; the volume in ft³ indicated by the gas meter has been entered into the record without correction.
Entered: 7900 ft³
